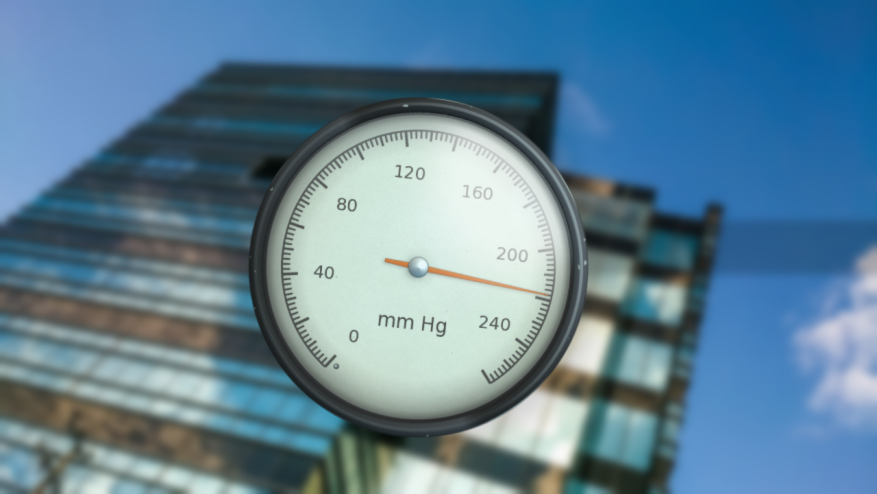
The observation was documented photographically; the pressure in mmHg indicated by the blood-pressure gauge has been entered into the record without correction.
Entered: 218 mmHg
